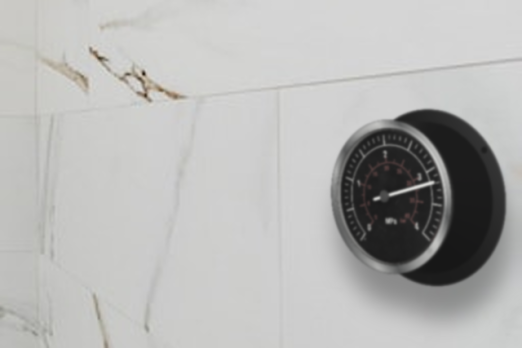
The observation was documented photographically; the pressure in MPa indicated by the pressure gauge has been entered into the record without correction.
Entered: 3.2 MPa
